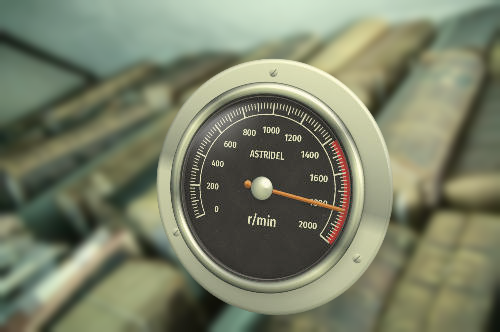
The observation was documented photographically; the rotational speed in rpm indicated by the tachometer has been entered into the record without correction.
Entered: 1800 rpm
